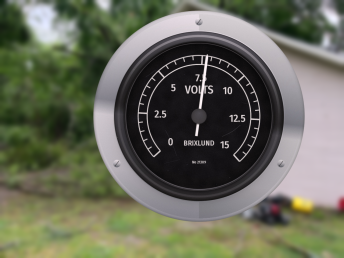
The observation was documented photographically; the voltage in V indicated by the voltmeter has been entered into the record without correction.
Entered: 7.75 V
